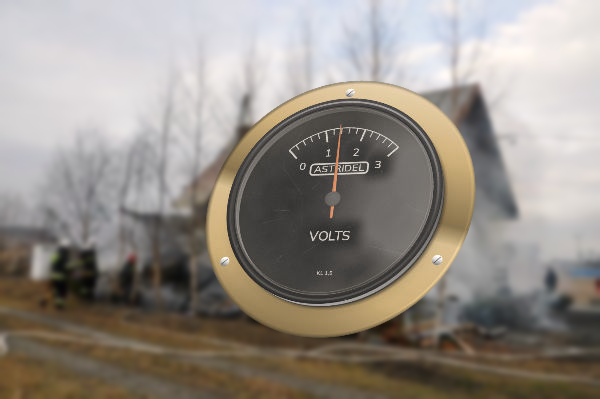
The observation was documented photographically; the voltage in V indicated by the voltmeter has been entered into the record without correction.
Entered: 1.4 V
